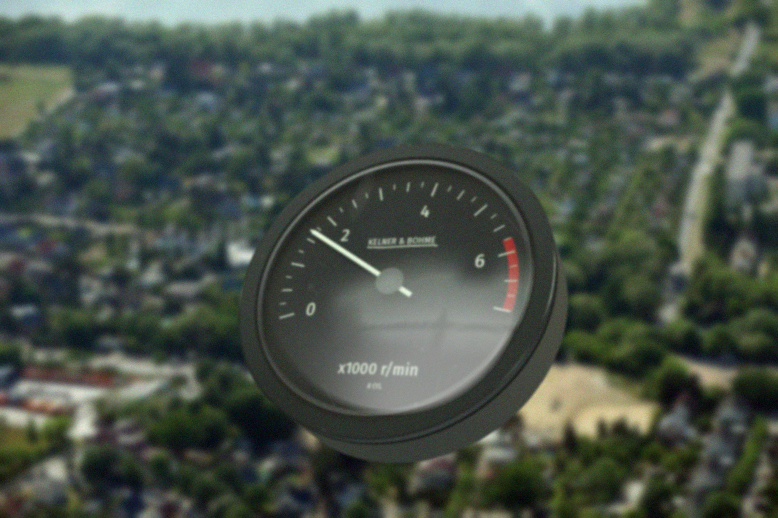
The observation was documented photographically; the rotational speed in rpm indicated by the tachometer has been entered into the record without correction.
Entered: 1625 rpm
